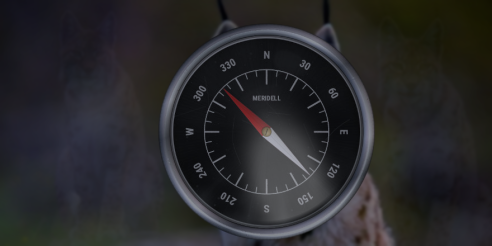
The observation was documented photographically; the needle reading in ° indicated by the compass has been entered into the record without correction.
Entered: 315 °
